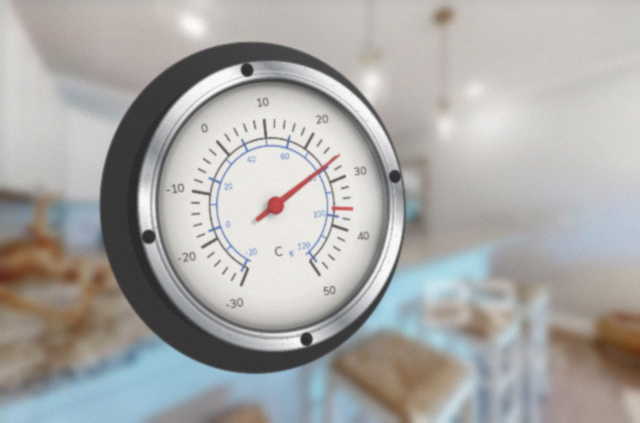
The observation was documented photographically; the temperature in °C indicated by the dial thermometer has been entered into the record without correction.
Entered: 26 °C
